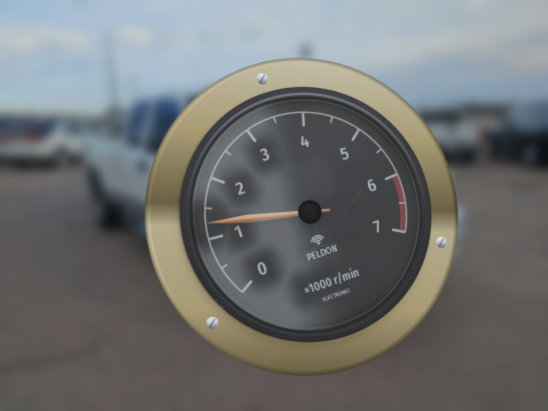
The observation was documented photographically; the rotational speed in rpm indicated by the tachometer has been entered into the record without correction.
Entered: 1250 rpm
